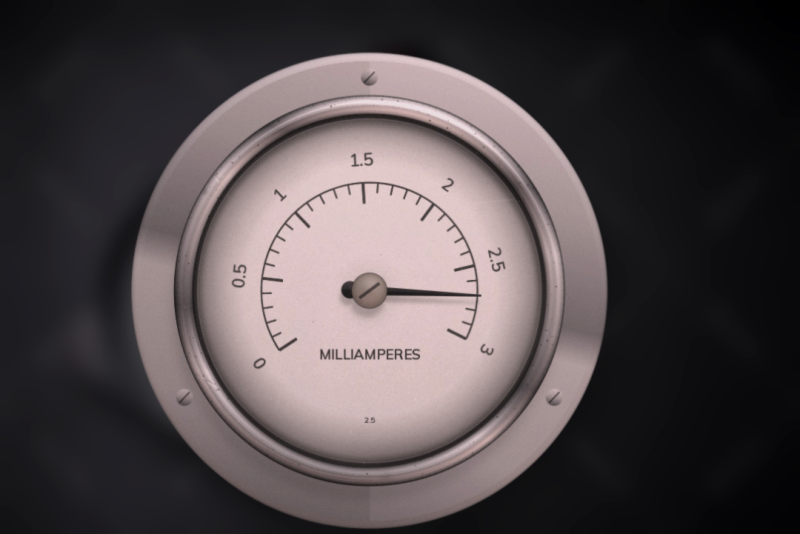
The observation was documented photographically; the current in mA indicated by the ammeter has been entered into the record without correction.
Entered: 2.7 mA
